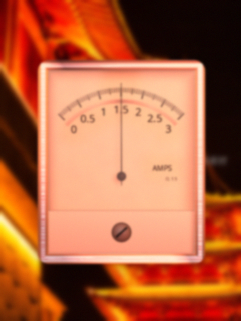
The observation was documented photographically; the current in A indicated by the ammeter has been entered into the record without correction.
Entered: 1.5 A
